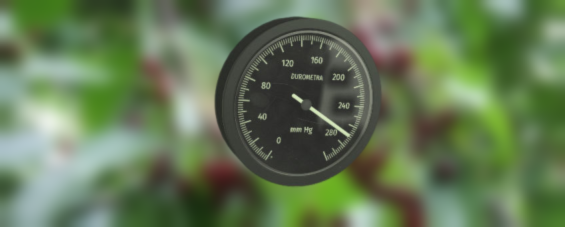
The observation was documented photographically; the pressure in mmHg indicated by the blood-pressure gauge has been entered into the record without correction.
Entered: 270 mmHg
